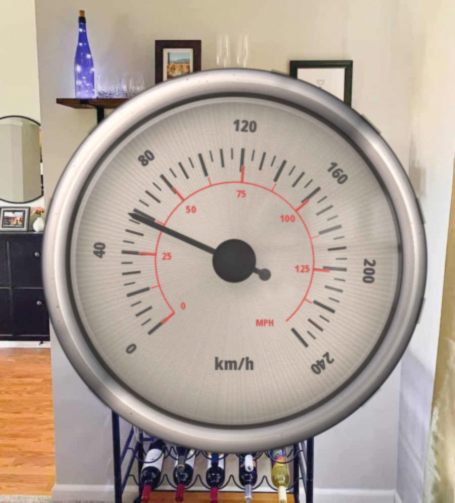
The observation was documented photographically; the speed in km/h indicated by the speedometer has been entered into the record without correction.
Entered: 57.5 km/h
